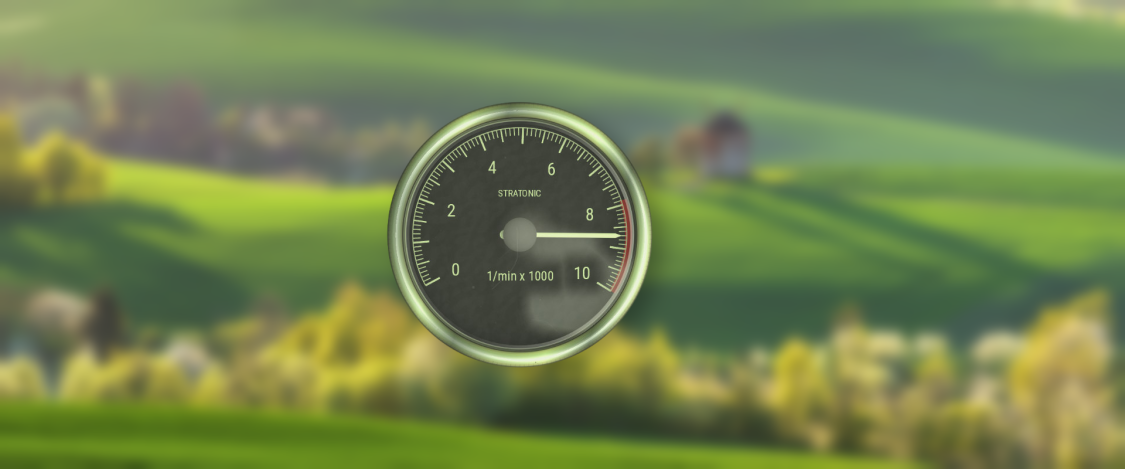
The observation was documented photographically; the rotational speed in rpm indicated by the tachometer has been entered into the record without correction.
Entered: 8700 rpm
